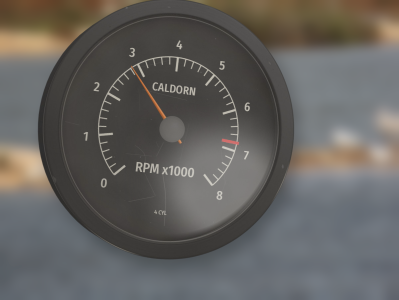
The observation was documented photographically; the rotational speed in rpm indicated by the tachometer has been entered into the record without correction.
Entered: 2800 rpm
